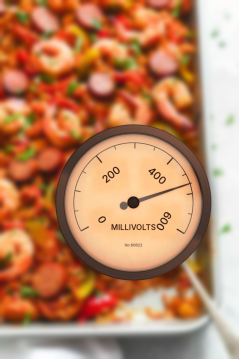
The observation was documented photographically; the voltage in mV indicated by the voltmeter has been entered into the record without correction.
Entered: 475 mV
